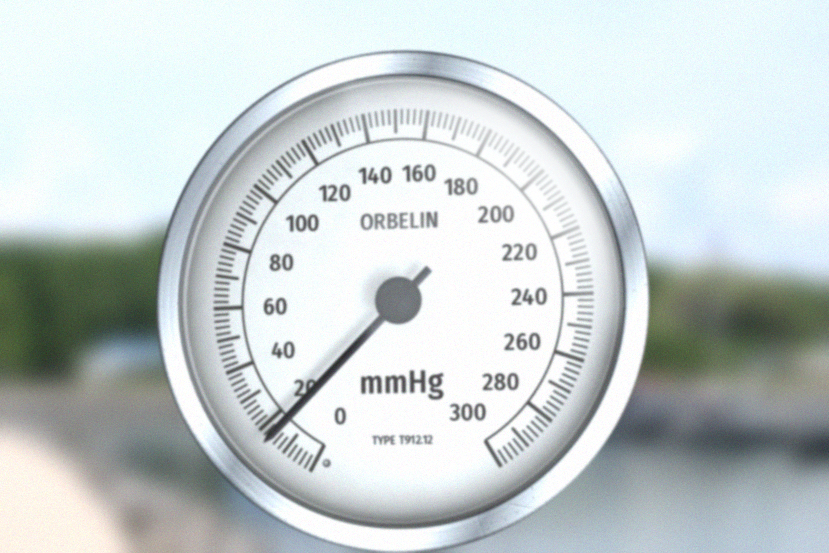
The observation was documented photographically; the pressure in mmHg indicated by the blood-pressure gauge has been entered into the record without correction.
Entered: 16 mmHg
